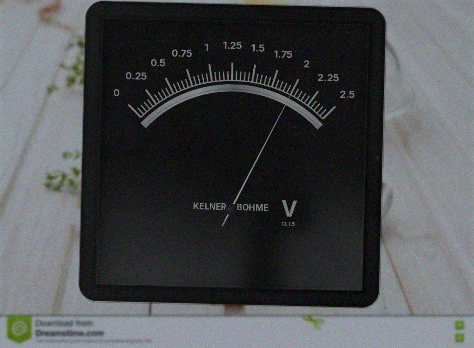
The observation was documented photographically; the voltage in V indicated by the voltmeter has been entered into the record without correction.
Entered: 2 V
